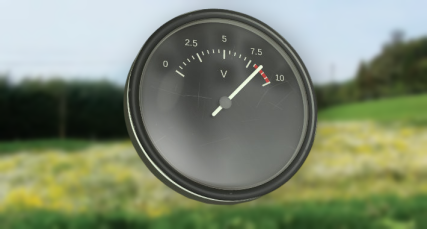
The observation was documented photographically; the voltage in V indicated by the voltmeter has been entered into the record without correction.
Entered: 8.5 V
